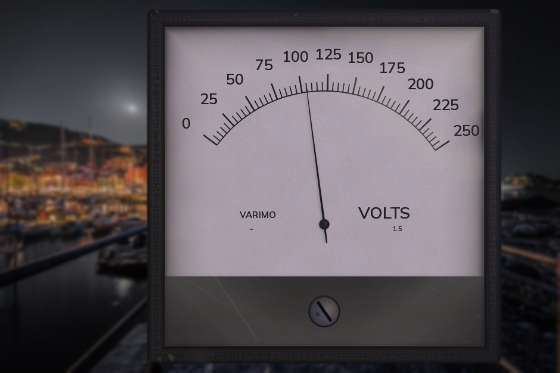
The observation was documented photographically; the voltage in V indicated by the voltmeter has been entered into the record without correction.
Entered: 105 V
